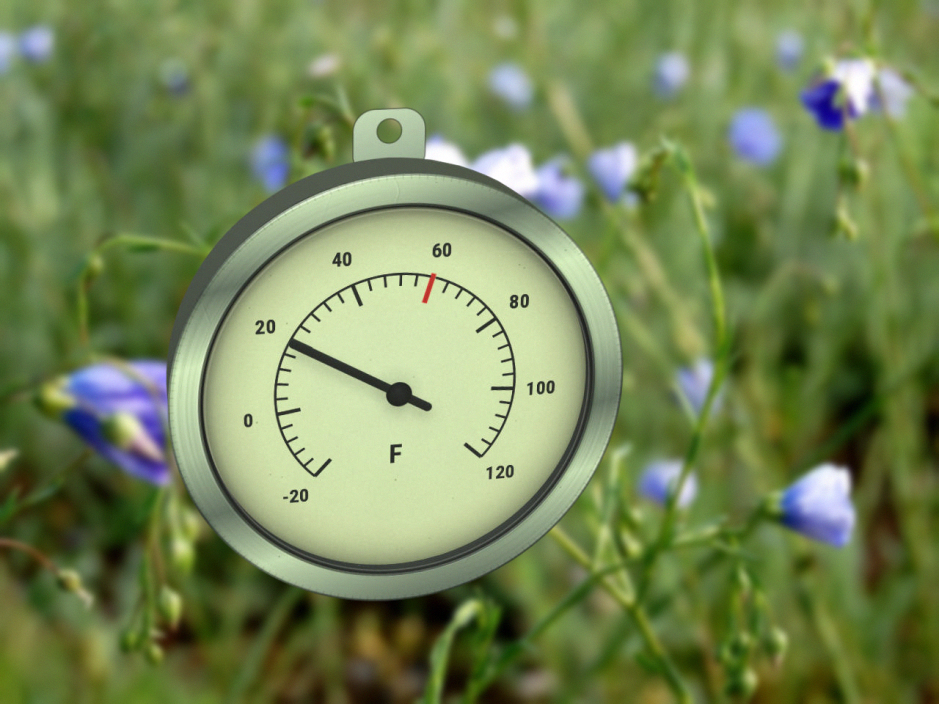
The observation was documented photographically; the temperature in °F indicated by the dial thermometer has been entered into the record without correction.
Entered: 20 °F
